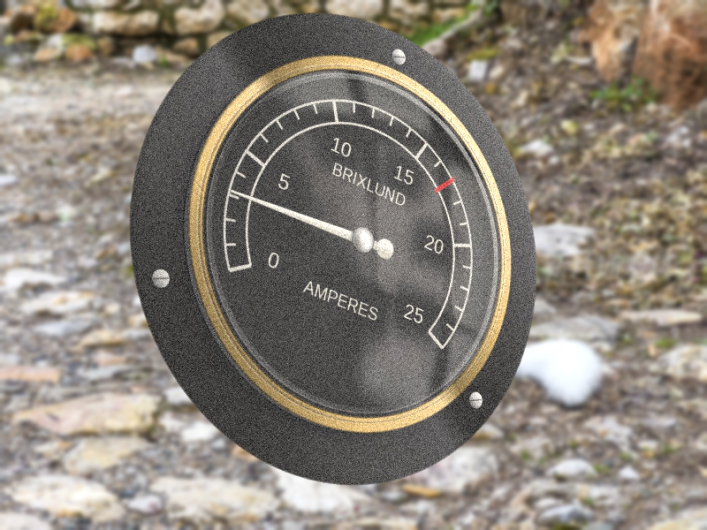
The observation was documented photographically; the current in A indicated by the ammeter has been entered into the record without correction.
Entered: 3 A
